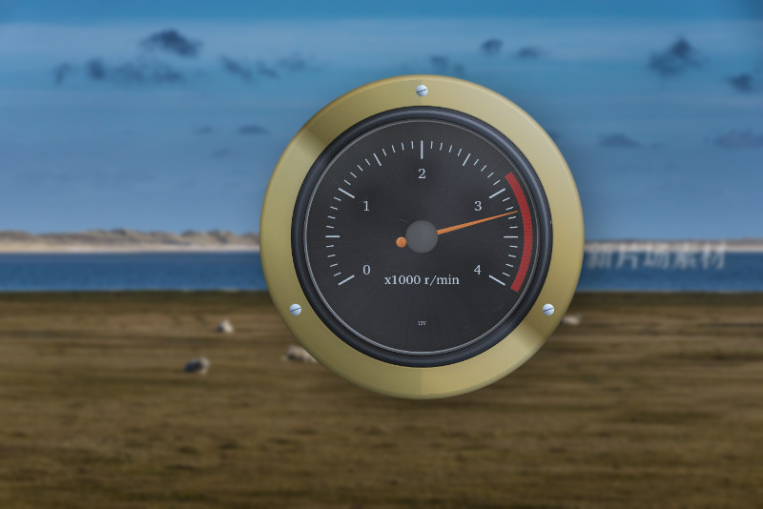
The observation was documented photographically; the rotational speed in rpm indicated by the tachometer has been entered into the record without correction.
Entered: 3250 rpm
